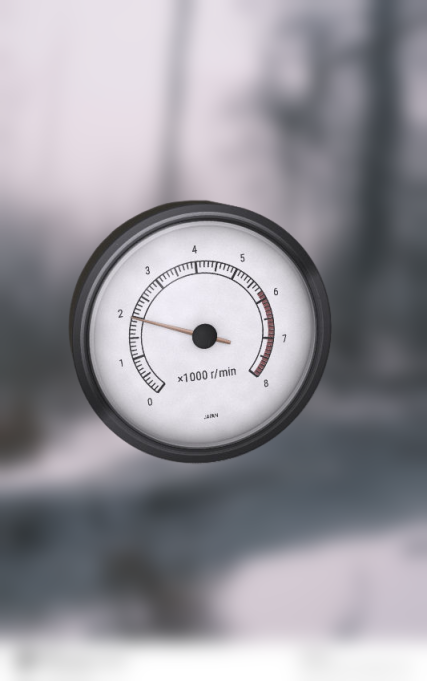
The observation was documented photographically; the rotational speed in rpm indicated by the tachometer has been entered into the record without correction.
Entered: 2000 rpm
